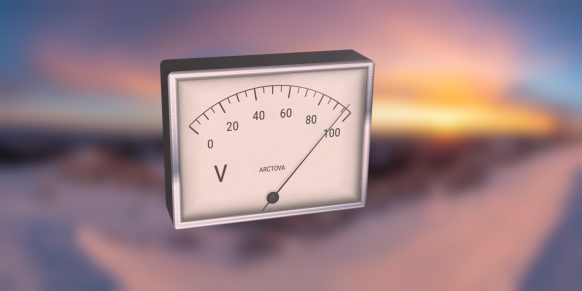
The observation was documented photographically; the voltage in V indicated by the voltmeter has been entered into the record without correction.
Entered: 95 V
